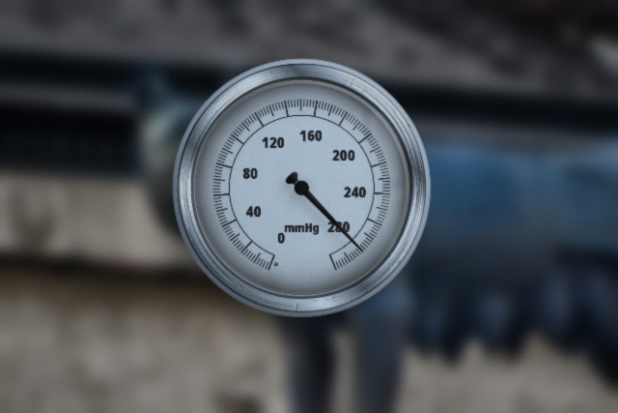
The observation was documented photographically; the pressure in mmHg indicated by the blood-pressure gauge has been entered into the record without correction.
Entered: 280 mmHg
